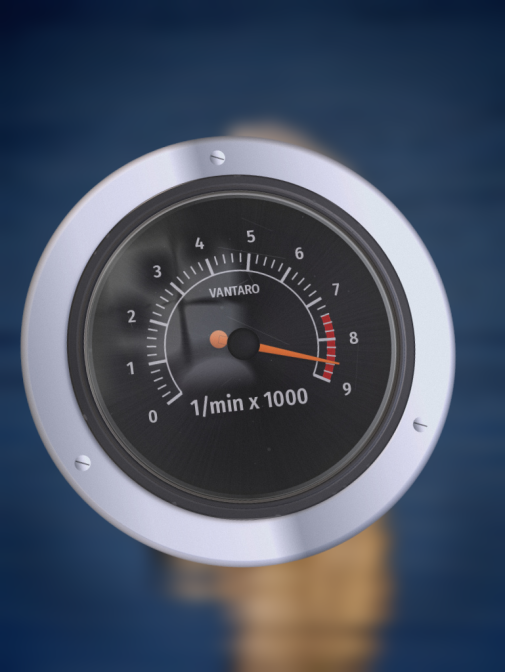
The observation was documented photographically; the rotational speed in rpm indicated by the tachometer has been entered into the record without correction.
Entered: 8600 rpm
